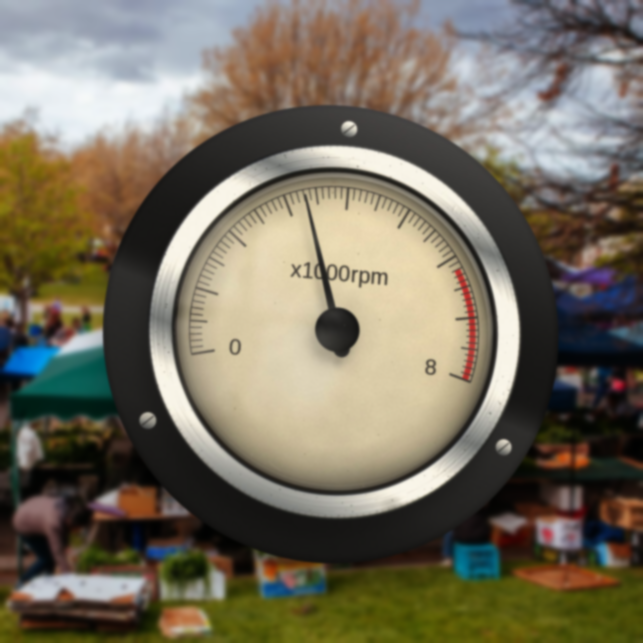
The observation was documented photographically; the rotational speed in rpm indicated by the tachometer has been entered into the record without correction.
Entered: 3300 rpm
